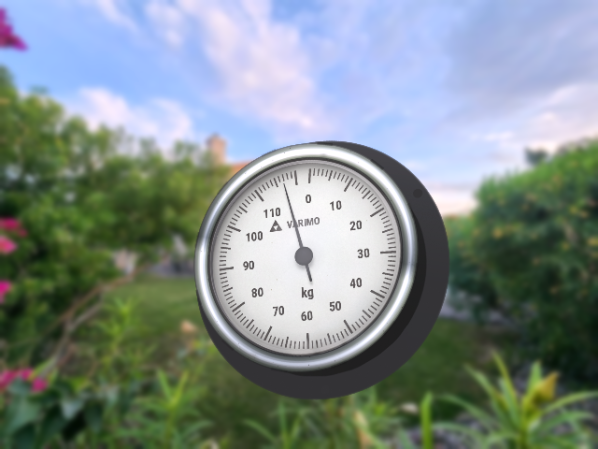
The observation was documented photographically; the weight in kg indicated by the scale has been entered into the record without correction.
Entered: 117 kg
